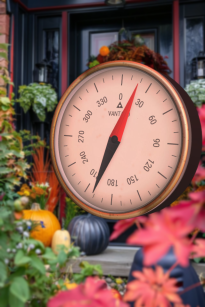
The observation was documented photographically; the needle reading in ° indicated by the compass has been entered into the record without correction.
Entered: 20 °
